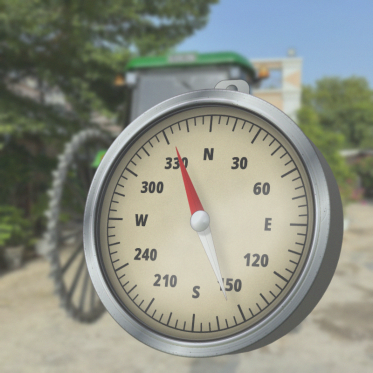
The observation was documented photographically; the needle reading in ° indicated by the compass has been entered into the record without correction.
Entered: 335 °
